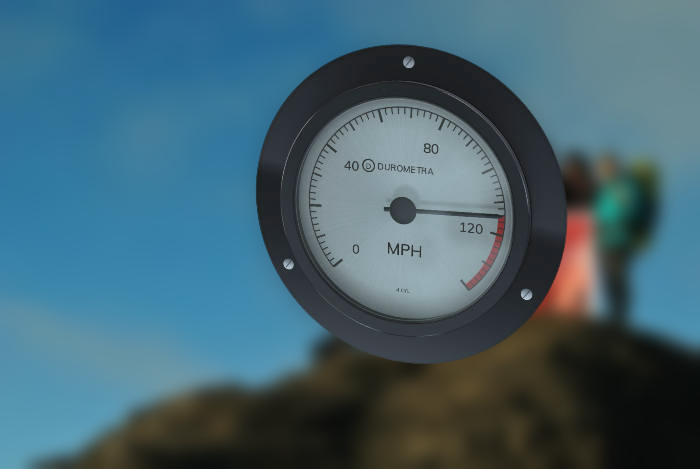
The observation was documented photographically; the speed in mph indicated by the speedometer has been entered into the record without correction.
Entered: 114 mph
